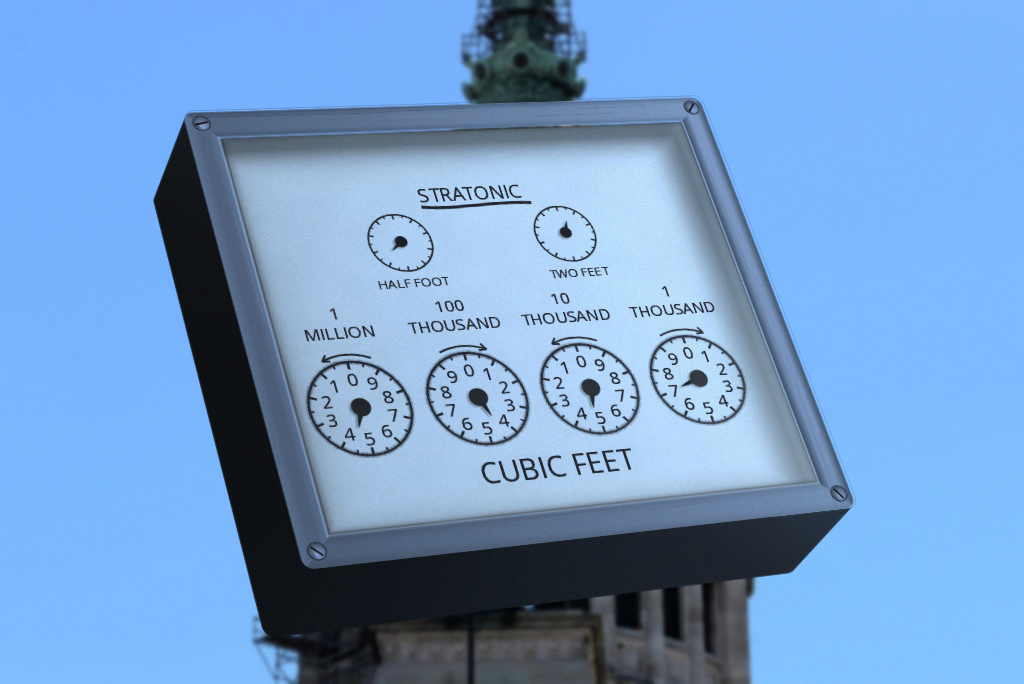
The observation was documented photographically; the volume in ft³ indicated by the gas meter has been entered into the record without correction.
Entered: 444700 ft³
